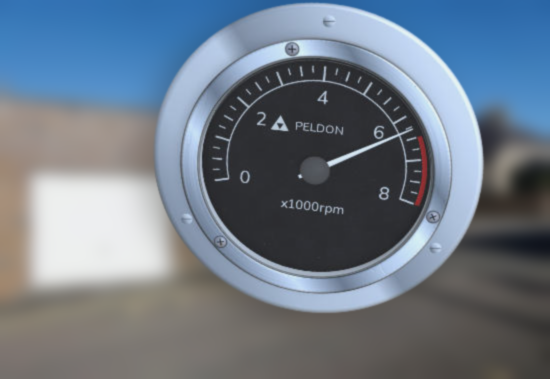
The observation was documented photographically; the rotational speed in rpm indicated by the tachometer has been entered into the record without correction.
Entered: 6250 rpm
